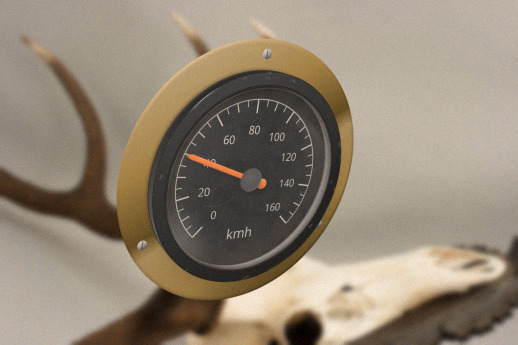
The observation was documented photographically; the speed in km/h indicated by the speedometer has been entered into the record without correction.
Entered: 40 km/h
